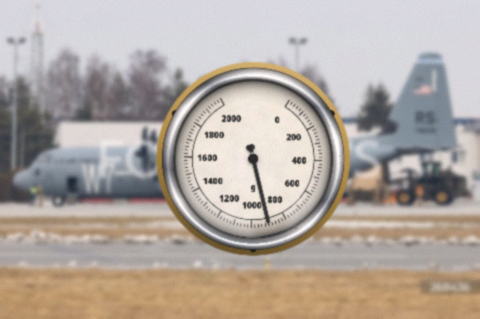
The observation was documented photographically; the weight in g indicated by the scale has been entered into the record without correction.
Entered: 900 g
